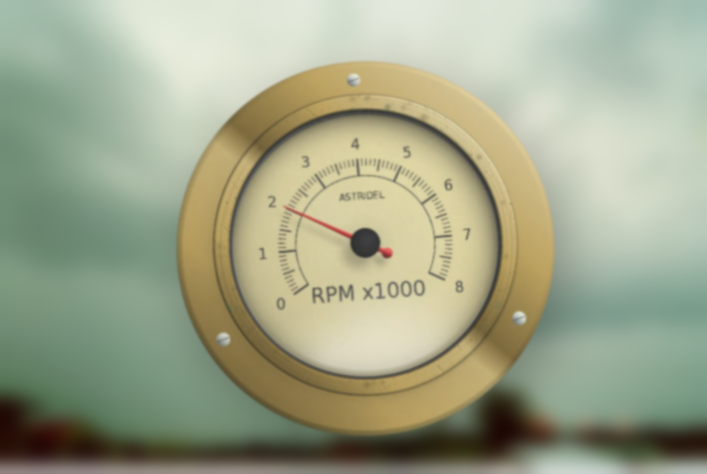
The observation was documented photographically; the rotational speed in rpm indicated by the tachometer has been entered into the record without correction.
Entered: 2000 rpm
